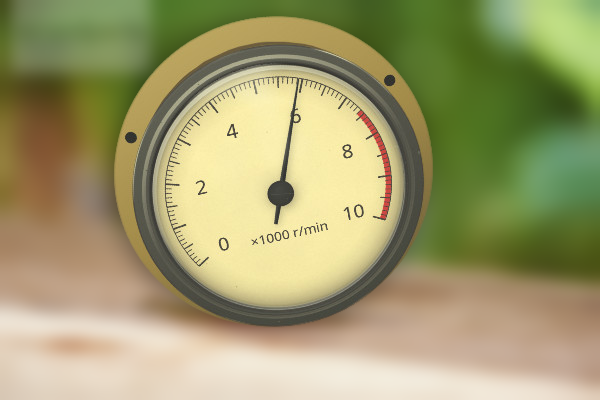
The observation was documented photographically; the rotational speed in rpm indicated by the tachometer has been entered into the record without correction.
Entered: 5900 rpm
